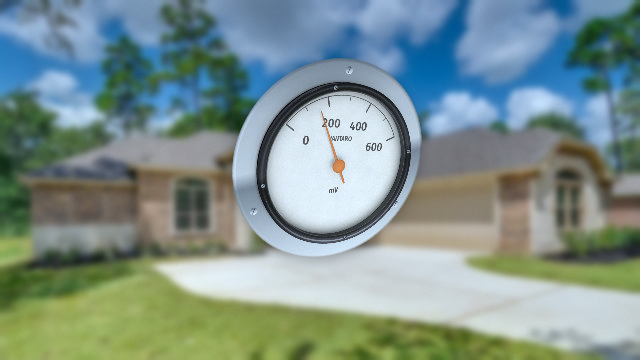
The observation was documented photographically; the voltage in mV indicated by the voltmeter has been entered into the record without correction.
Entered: 150 mV
